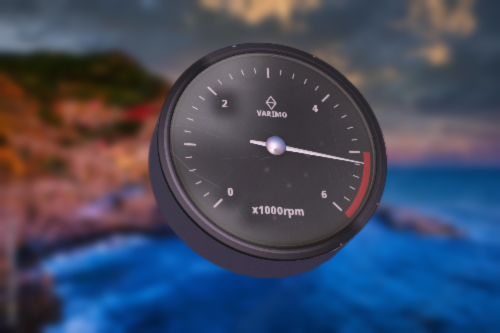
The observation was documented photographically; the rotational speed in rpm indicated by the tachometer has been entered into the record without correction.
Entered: 5200 rpm
